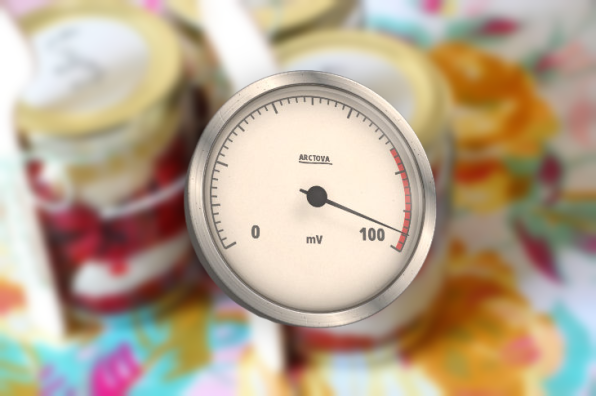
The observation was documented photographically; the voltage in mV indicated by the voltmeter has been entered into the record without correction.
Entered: 96 mV
